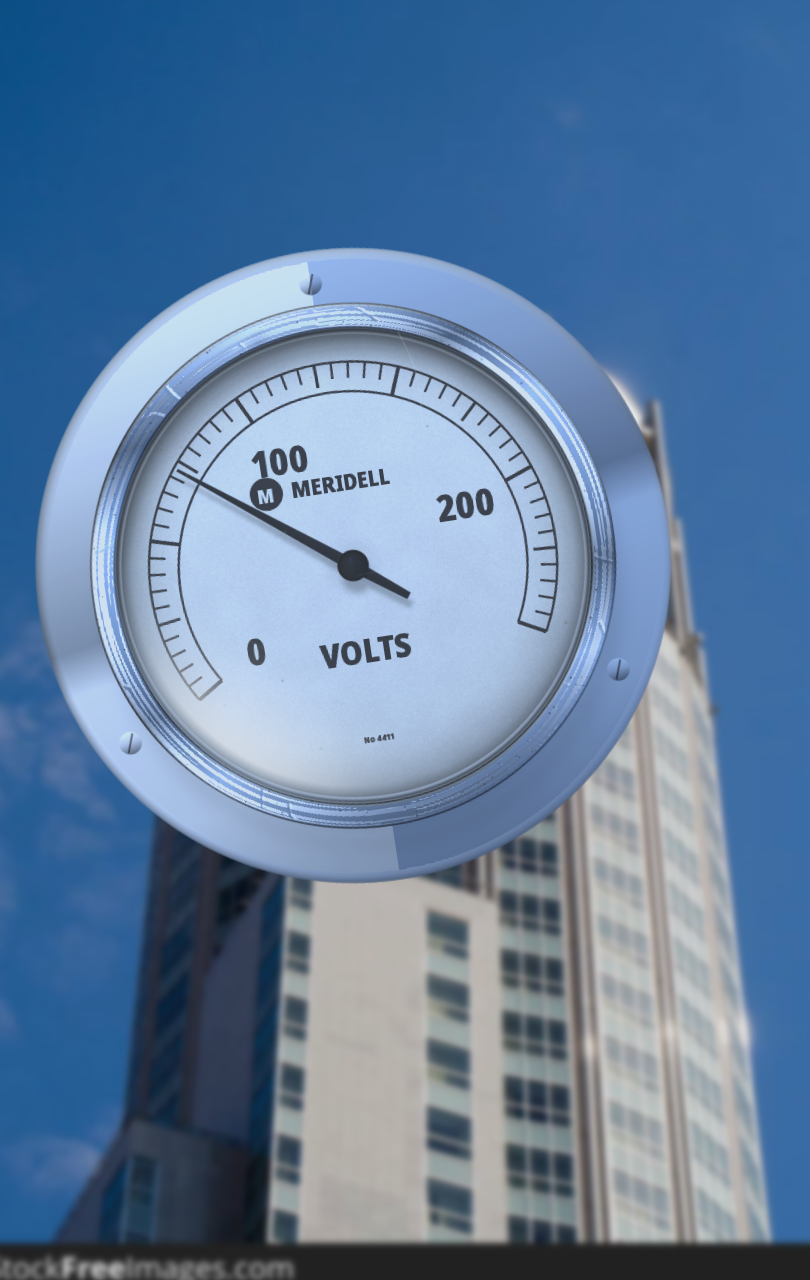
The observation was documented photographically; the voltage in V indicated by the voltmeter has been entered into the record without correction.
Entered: 72.5 V
